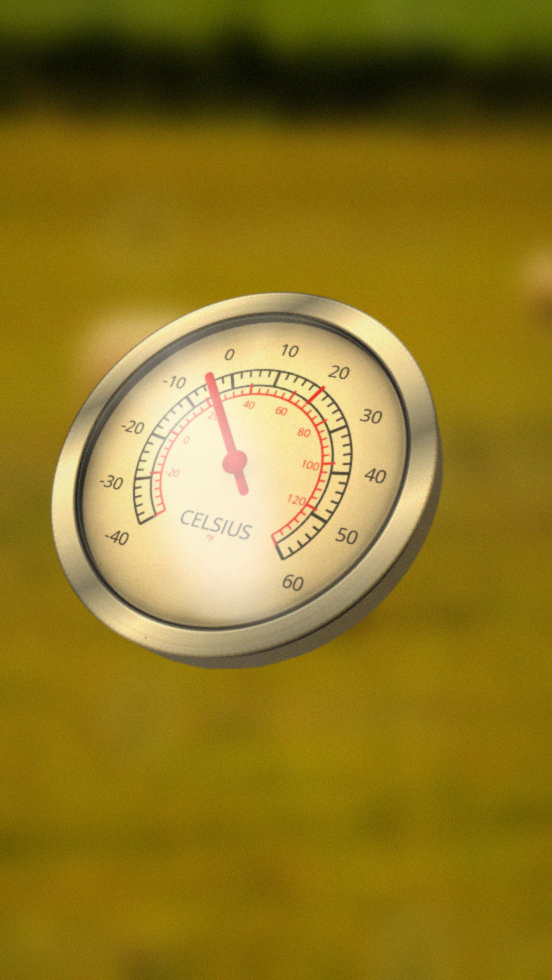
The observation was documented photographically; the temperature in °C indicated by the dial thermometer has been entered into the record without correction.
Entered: -4 °C
